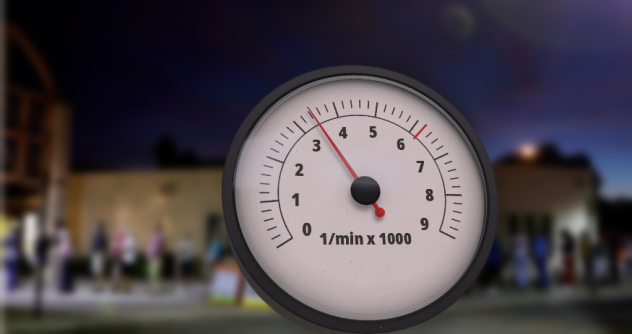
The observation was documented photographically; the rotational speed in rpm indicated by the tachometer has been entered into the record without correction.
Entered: 3400 rpm
